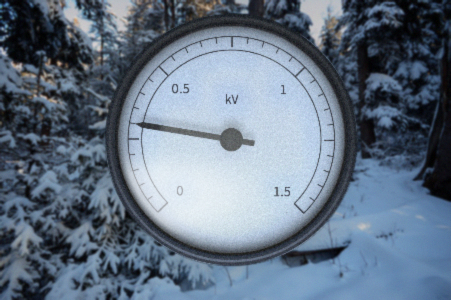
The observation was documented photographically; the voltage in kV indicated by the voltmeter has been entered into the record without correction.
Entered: 0.3 kV
